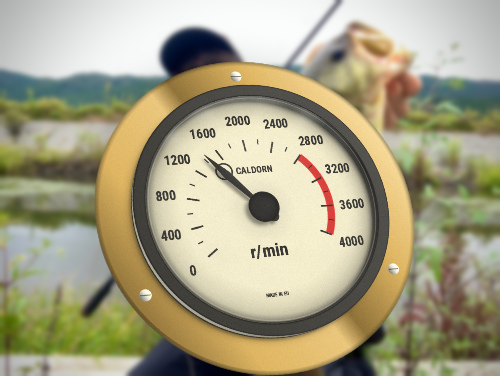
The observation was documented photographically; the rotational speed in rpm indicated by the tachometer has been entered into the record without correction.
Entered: 1400 rpm
